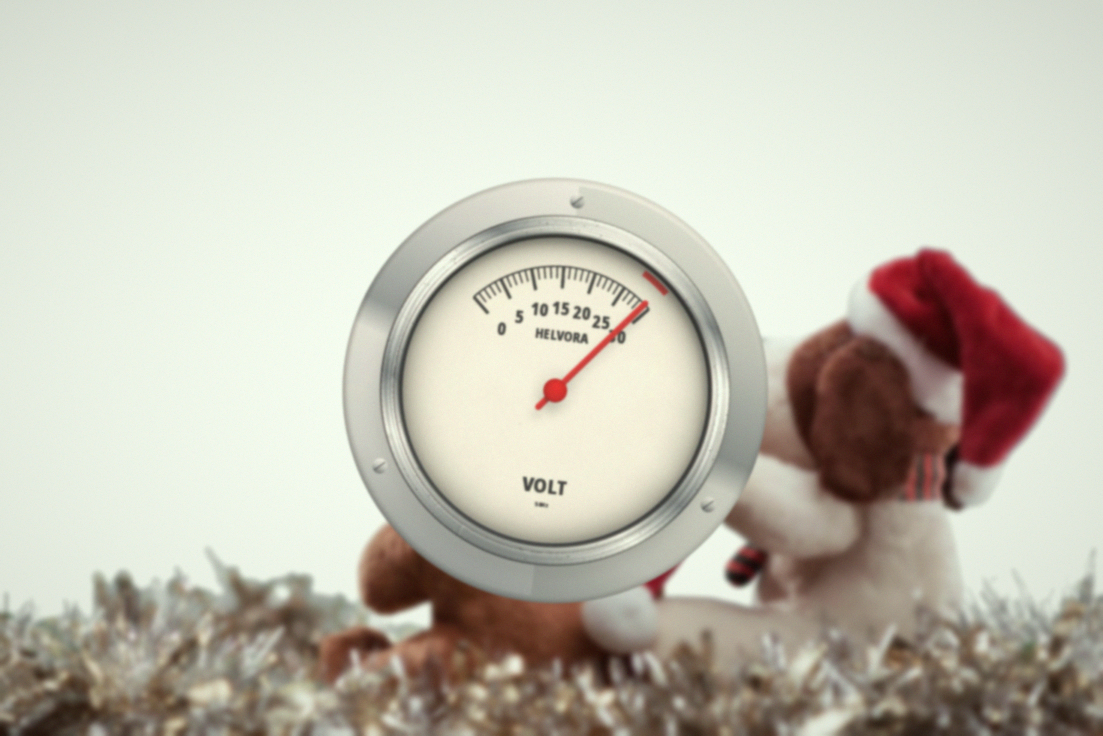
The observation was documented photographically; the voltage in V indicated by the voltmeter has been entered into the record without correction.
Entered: 29 V
